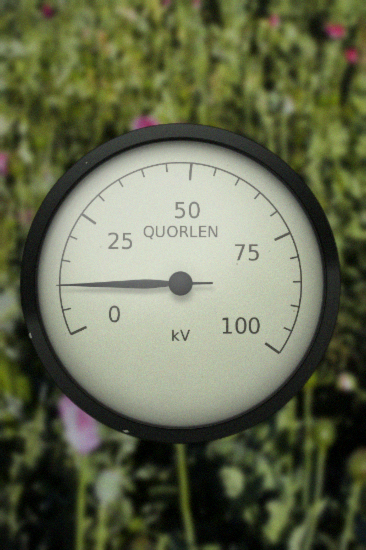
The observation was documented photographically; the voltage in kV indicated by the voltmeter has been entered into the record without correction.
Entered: 10 kV
